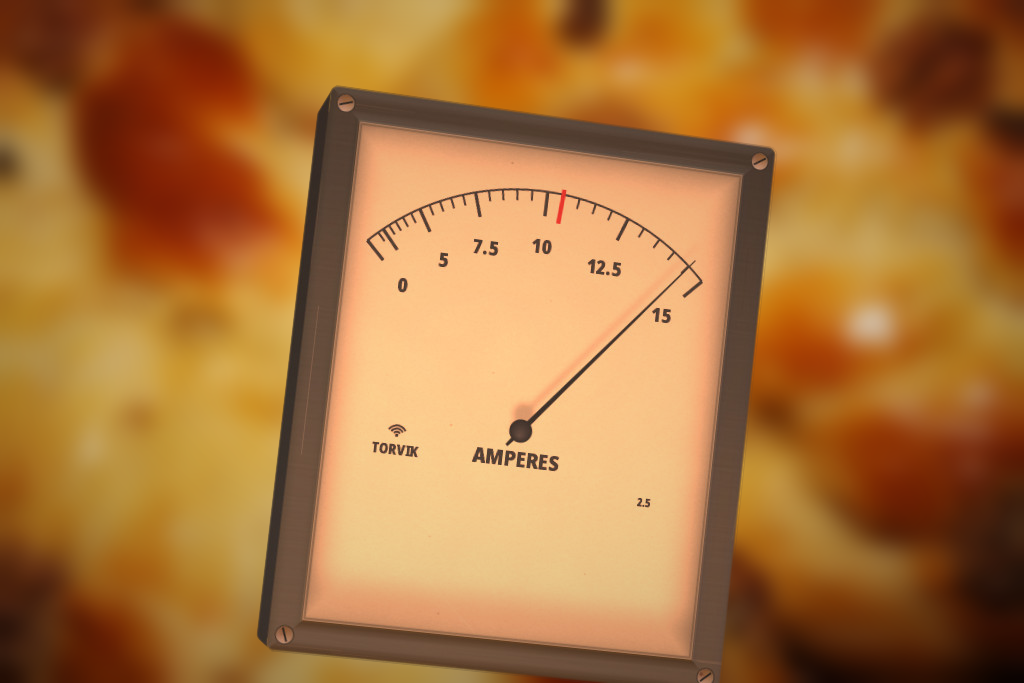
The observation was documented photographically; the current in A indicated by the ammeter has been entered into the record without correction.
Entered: 14.5 A
